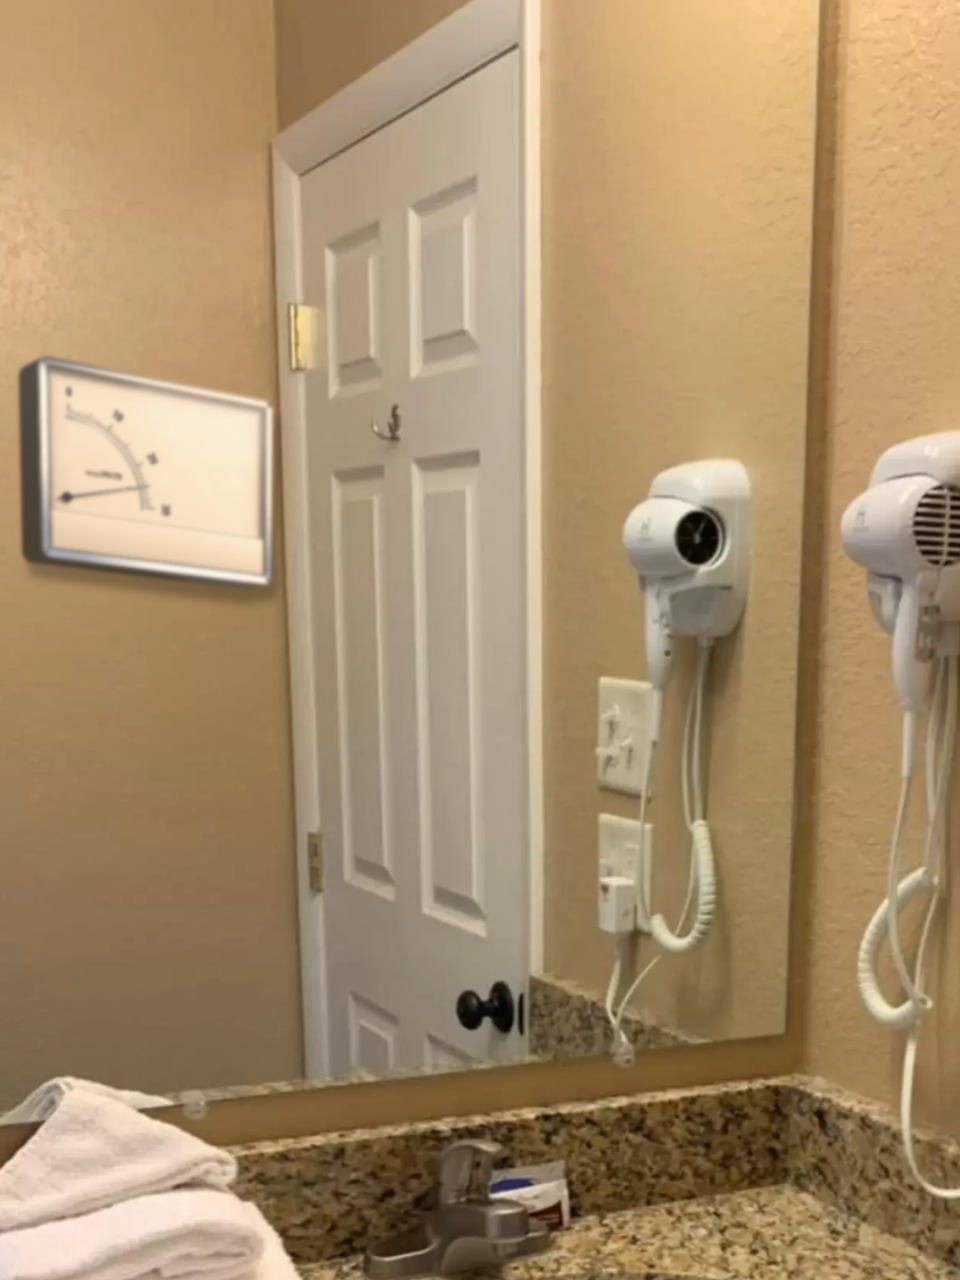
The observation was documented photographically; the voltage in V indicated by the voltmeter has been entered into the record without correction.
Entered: 25 V
